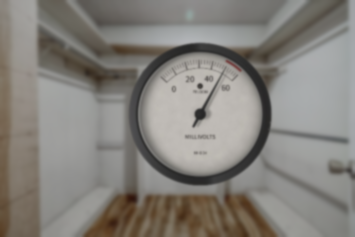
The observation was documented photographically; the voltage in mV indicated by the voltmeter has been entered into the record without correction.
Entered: 50 mV
